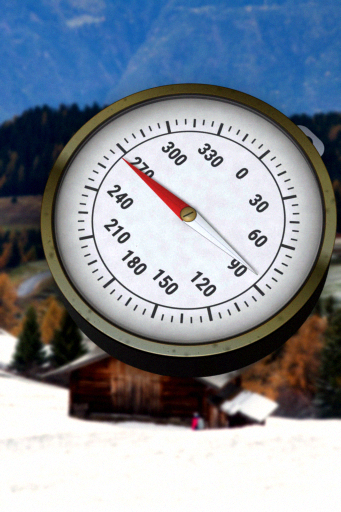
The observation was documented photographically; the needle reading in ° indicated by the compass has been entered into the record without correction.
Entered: 265 °
